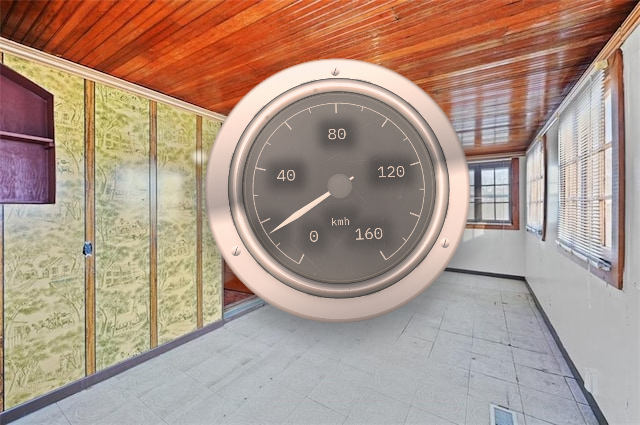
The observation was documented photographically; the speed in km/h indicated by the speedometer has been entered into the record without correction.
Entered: 15 km/h
